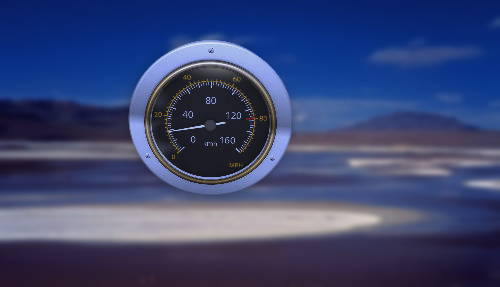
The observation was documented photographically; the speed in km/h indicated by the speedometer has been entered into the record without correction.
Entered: 20 km/h
